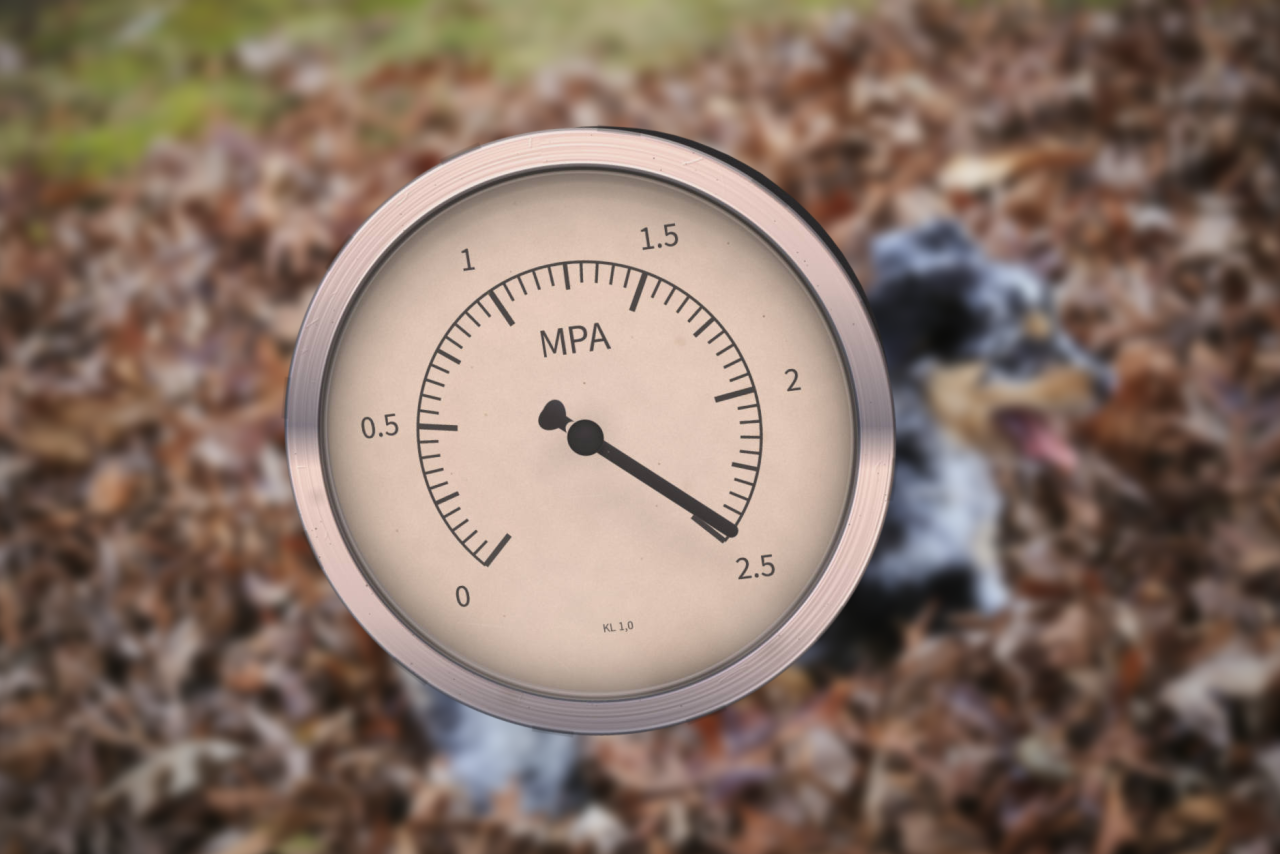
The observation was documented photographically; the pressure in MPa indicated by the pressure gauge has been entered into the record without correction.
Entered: 2.45 MPa
